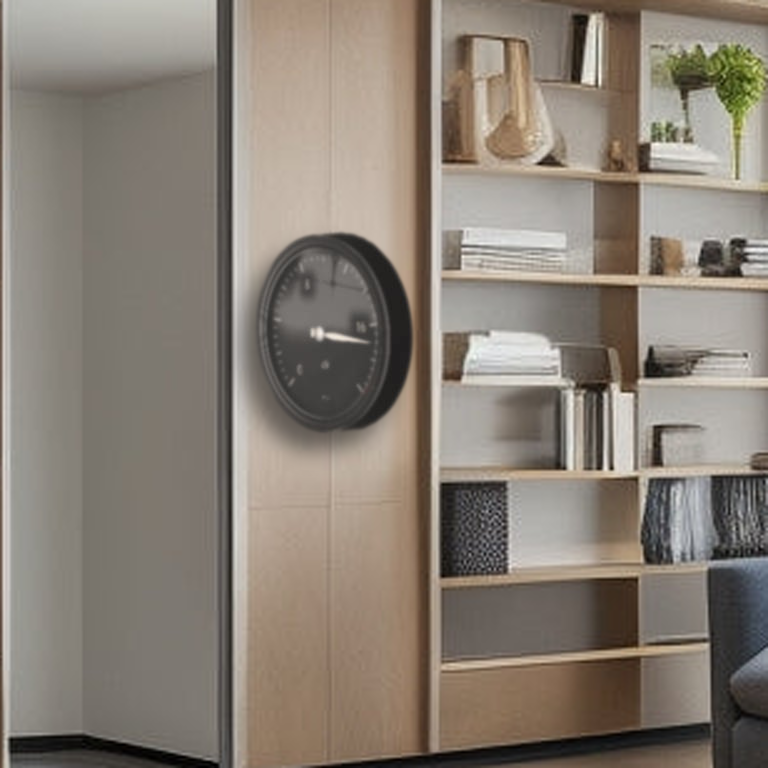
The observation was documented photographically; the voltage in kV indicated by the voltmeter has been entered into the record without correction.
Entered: 17 kV
